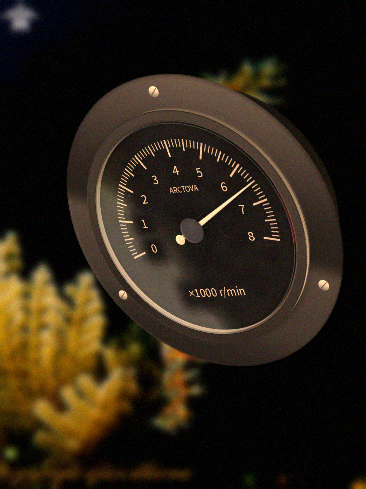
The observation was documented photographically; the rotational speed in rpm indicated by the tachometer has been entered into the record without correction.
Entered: 6500 rpm
